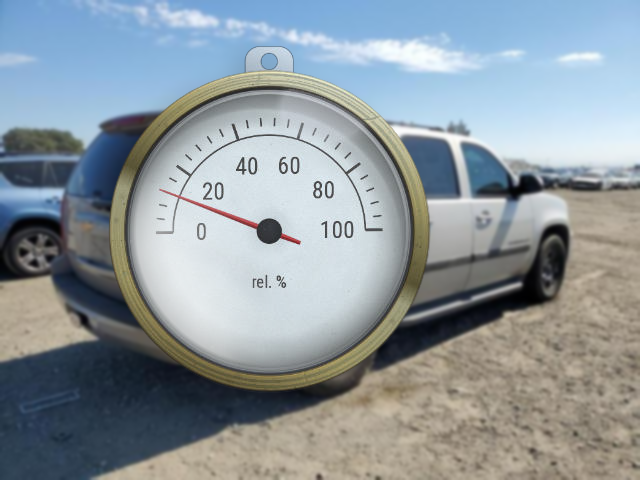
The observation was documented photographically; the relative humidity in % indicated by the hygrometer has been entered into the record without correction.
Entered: 12 %
